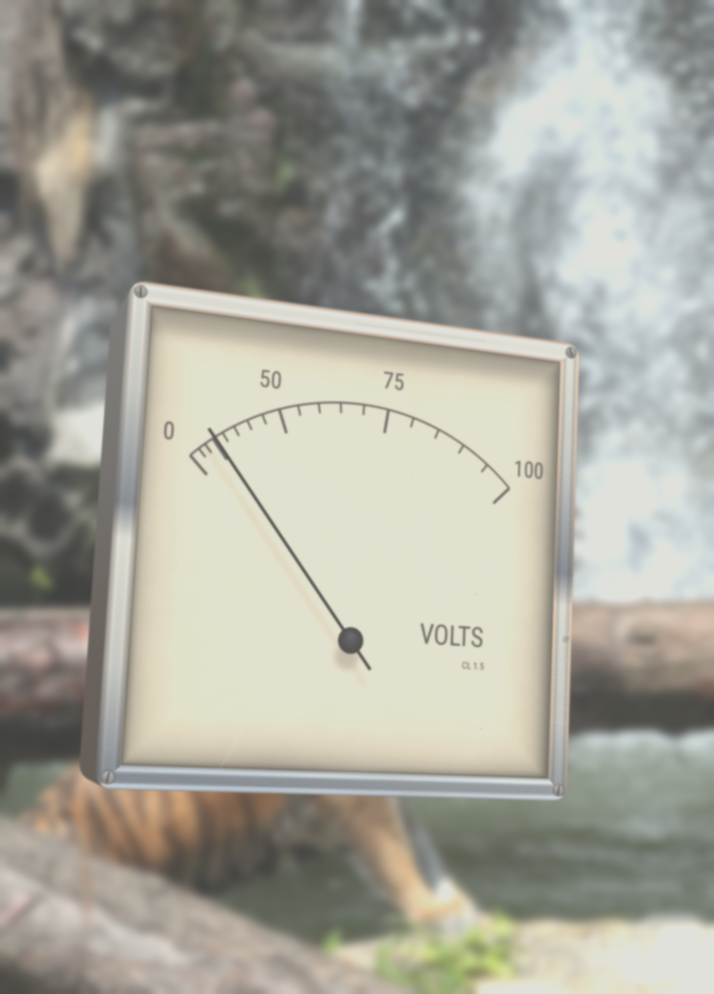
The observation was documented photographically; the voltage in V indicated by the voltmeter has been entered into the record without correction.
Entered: 25 V
